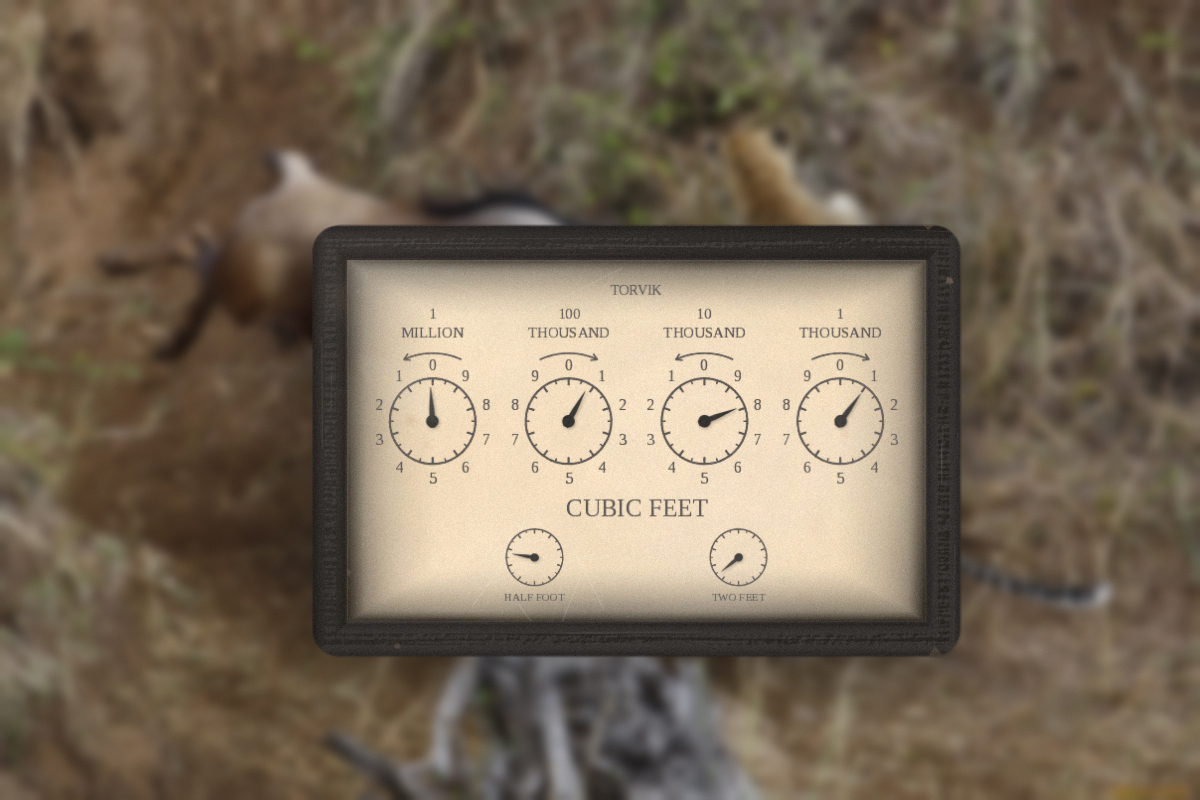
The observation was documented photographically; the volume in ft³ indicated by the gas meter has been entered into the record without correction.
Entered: 8100 ft³
